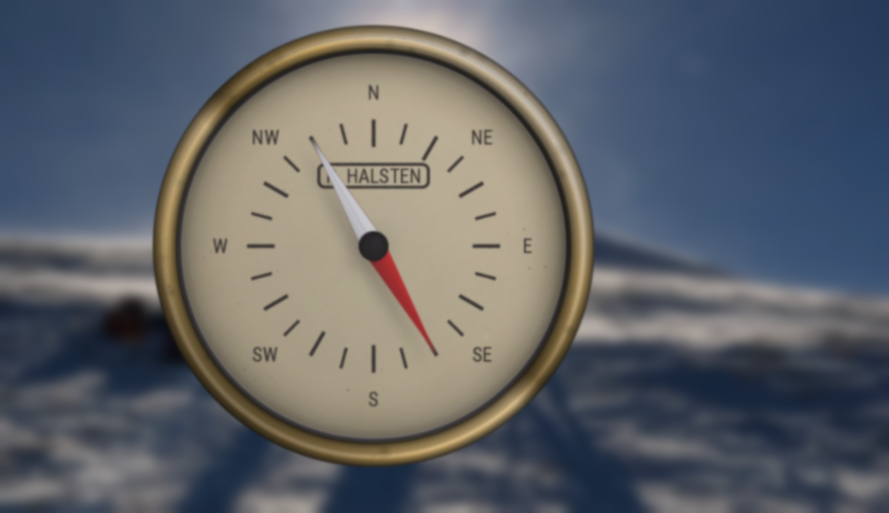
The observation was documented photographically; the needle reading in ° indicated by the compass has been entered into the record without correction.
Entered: 150 °
